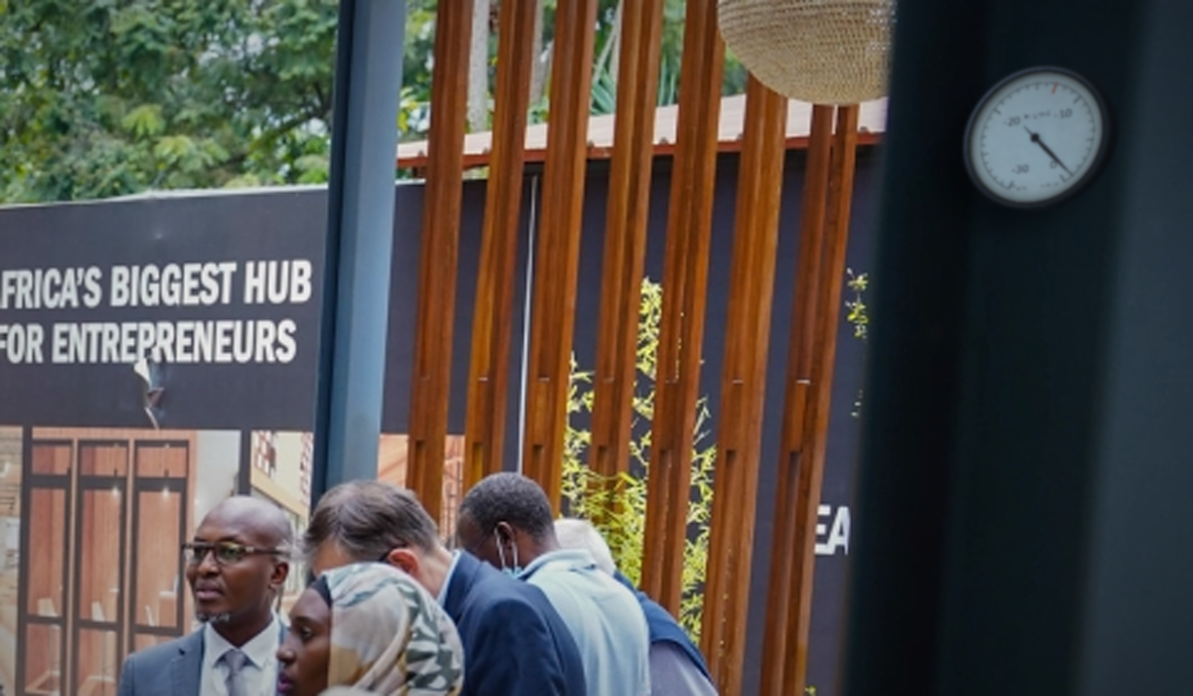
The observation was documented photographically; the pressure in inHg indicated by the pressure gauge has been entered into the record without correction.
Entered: -1 inHg
